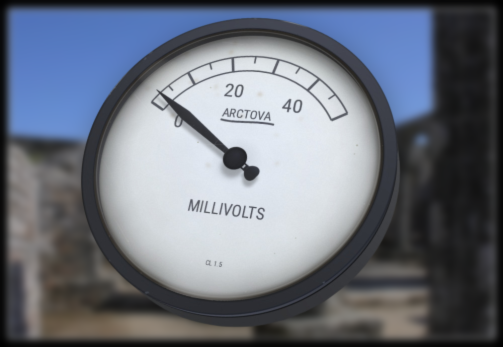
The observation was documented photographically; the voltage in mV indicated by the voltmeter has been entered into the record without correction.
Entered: 2.5 mV
